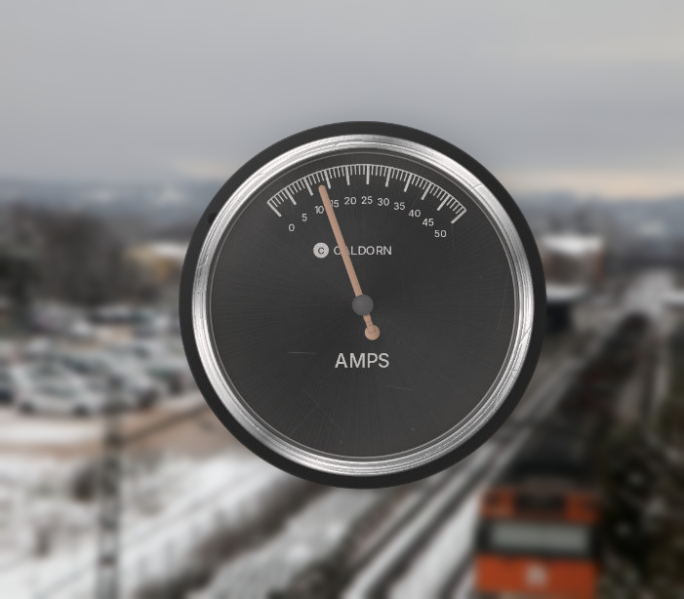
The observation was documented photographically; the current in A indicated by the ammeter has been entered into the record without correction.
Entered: 13 A
